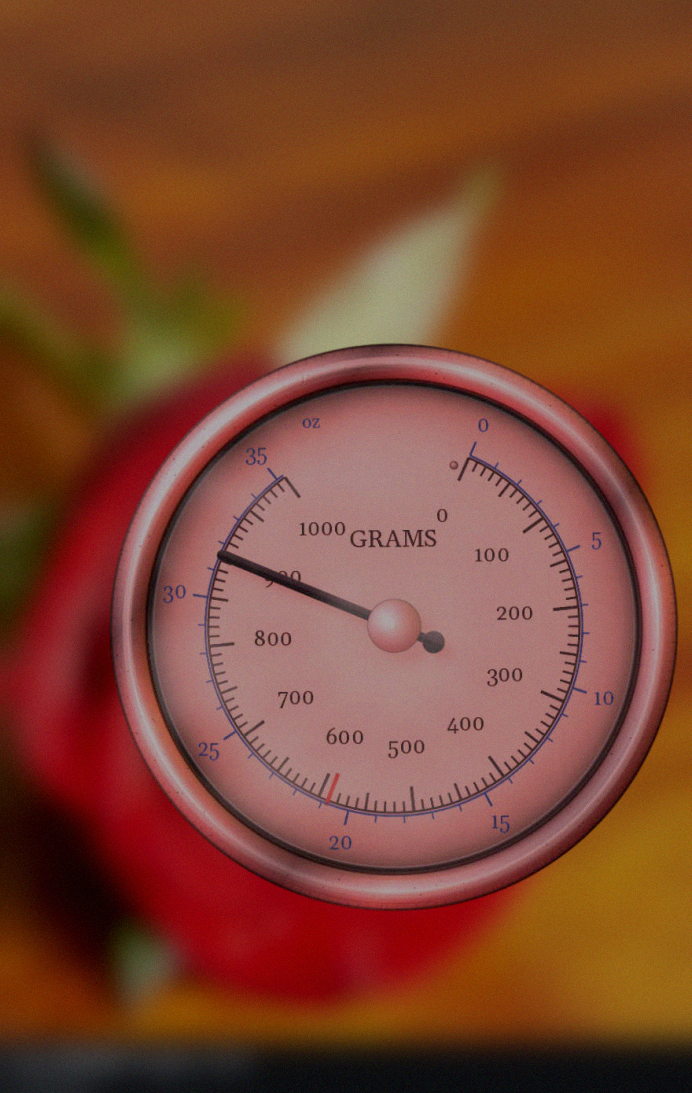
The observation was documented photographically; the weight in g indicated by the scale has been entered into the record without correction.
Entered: 895 g
